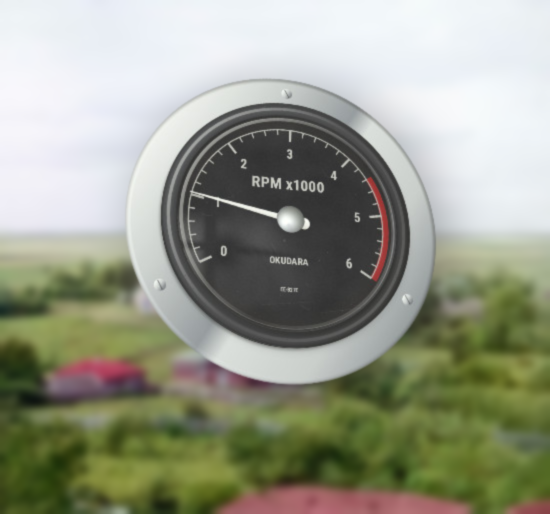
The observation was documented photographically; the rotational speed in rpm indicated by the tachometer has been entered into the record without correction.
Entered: 1000 rpm
